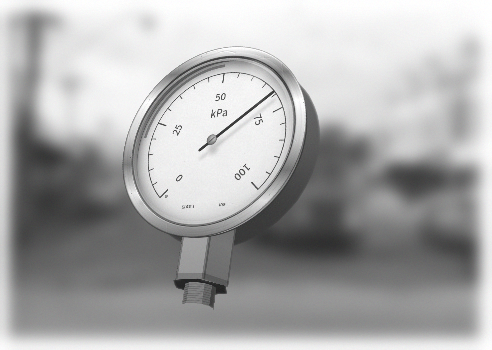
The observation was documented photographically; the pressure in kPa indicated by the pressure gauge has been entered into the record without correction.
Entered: 70 kPa
